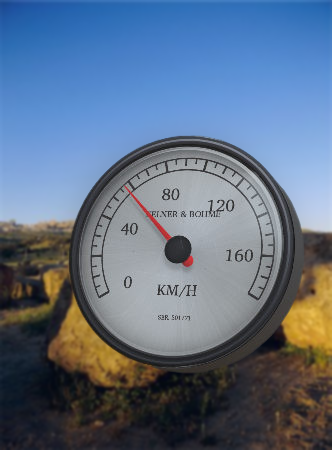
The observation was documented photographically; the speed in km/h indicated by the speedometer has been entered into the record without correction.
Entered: 57.5 km/h
